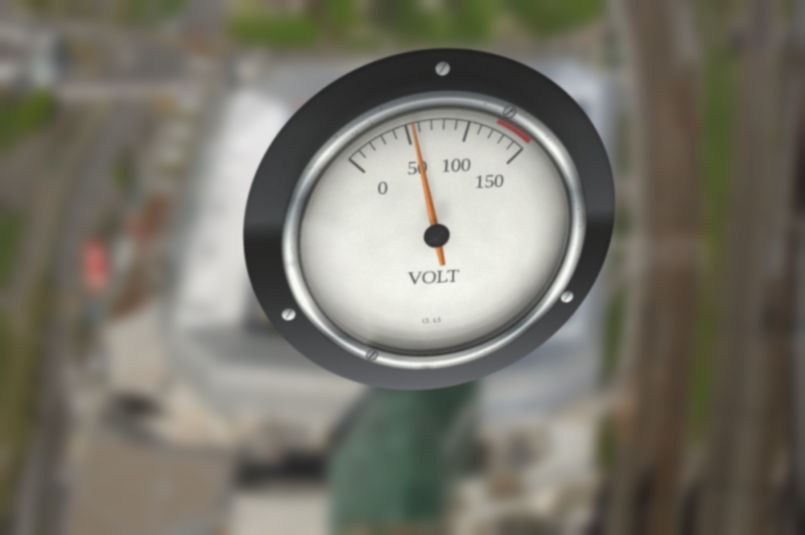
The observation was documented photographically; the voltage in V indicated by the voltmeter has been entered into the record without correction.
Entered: 55 V
